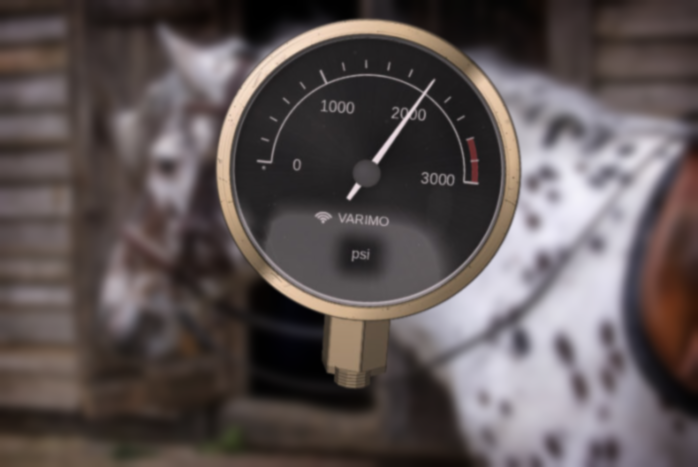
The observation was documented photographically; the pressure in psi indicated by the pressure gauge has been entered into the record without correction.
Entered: 2000 psi
